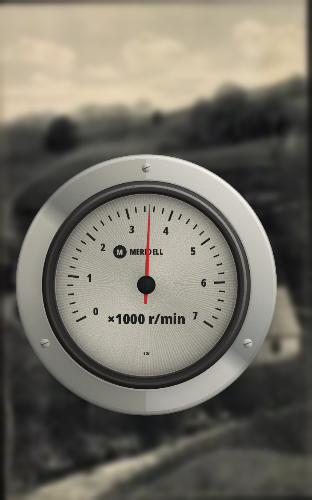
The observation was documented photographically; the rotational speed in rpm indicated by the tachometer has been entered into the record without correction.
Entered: 3500 rpm
